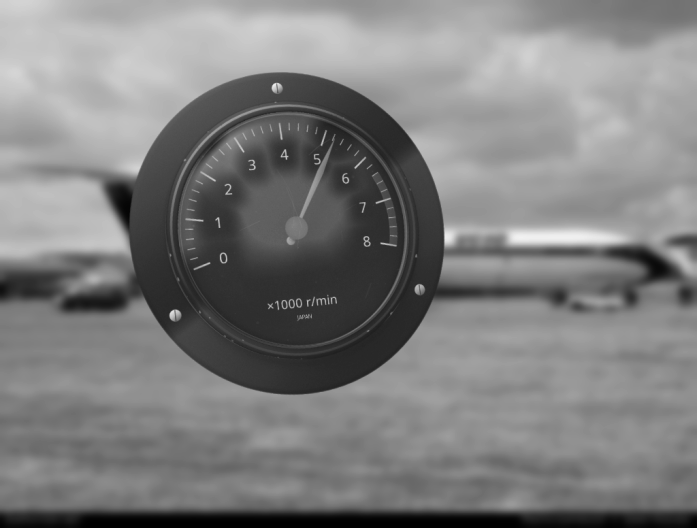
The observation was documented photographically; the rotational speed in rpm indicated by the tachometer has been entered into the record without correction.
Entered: 5200 rpm
